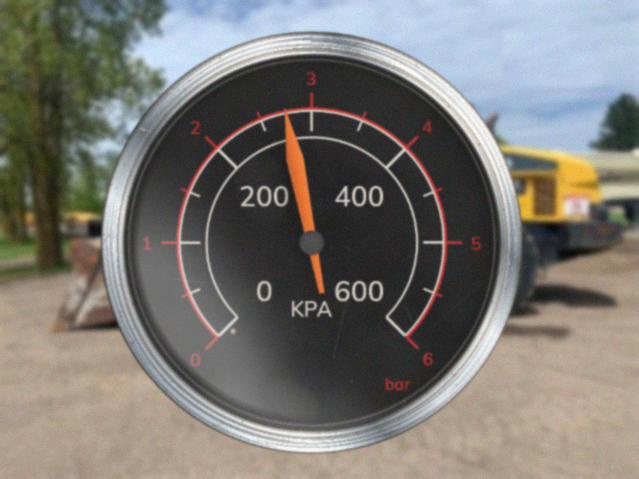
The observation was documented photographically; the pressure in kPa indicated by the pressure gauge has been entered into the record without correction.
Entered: 275 kPa
